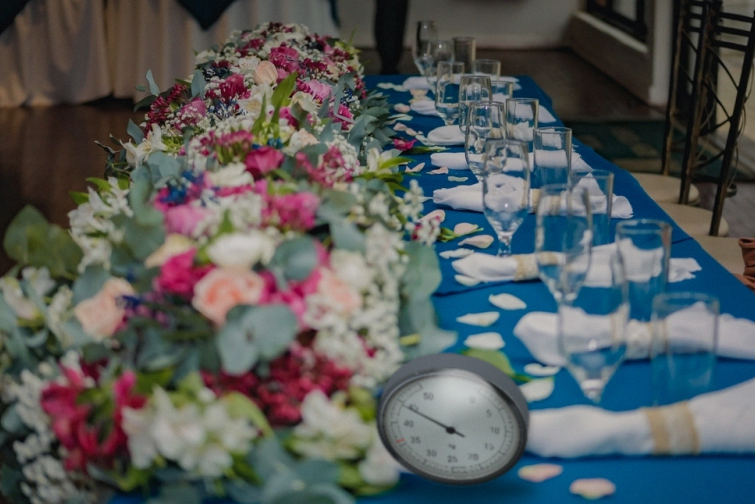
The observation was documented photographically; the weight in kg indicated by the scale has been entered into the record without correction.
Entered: 45 kg
